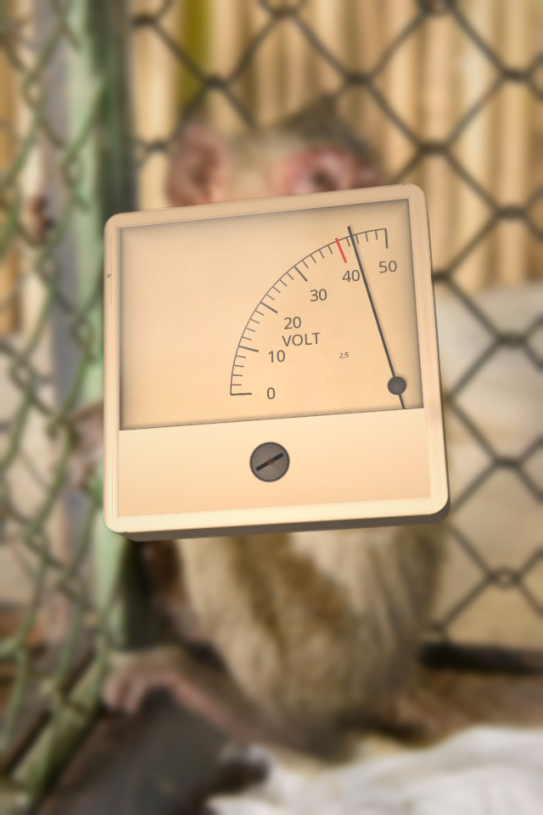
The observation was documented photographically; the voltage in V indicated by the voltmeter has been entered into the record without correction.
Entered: 43 V
